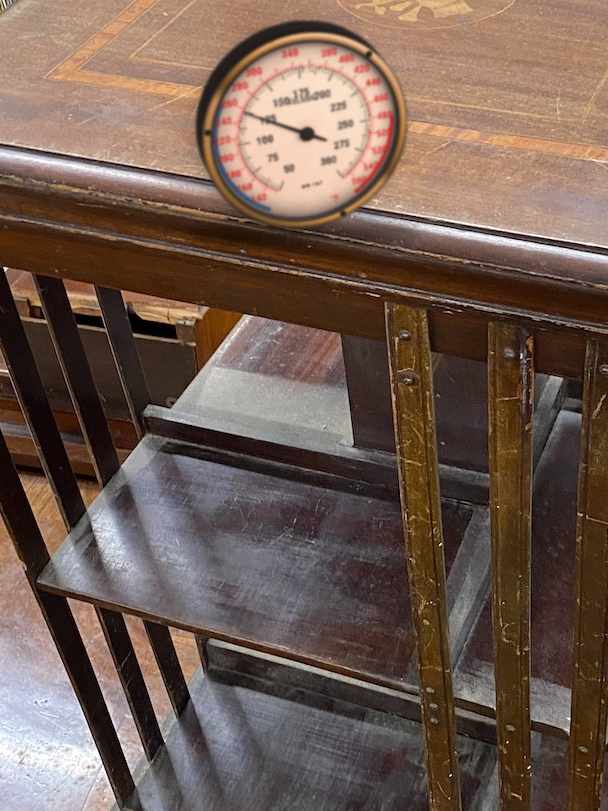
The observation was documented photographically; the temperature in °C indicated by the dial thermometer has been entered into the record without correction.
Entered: 125 °C
